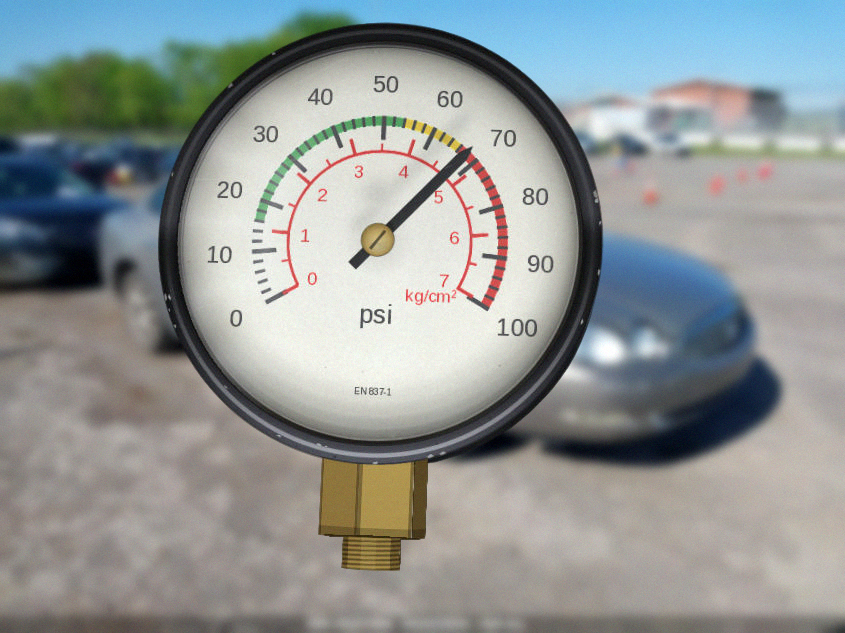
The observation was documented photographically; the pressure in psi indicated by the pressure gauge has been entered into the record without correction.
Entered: 68 psi
